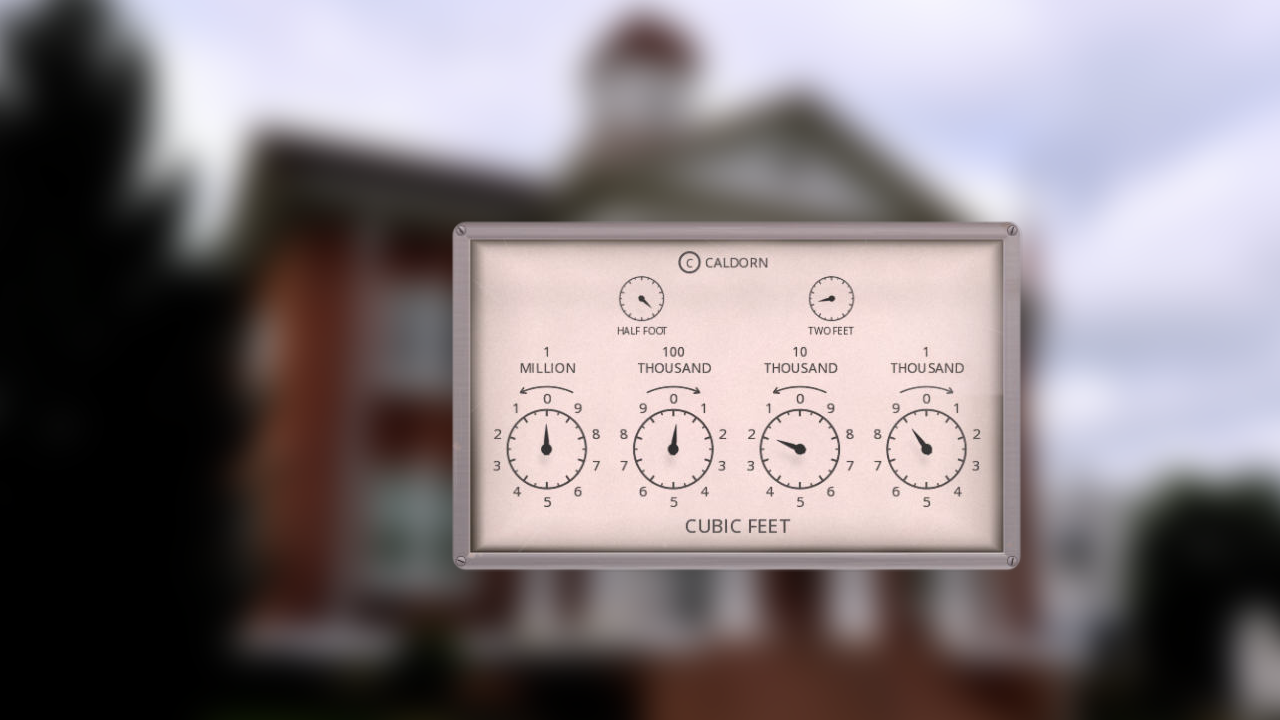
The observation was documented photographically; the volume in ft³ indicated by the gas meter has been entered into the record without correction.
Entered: 1900 ft³
